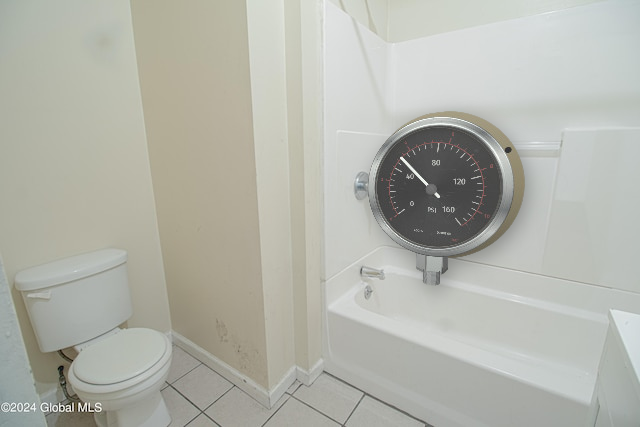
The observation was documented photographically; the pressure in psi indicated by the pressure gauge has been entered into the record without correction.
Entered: 50 psi
